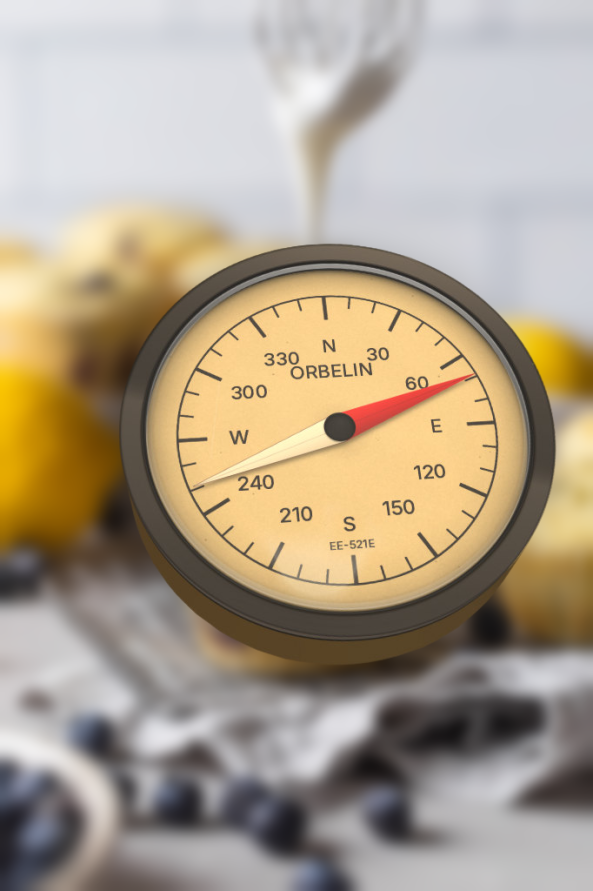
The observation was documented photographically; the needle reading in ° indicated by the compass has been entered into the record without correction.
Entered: 70 °
